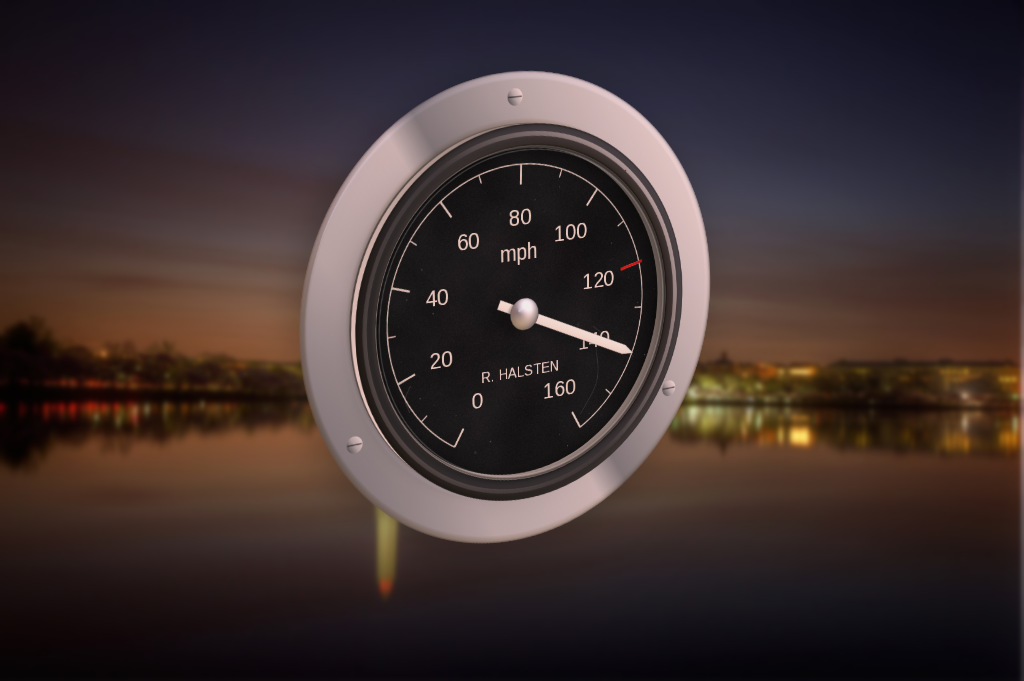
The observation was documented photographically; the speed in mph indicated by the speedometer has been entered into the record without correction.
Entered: 140 mph
